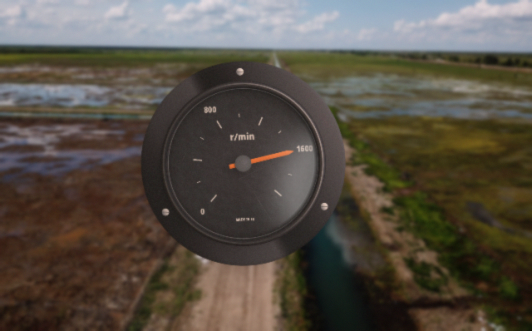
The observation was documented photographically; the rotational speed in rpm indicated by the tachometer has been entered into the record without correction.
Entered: 1600 rpm
